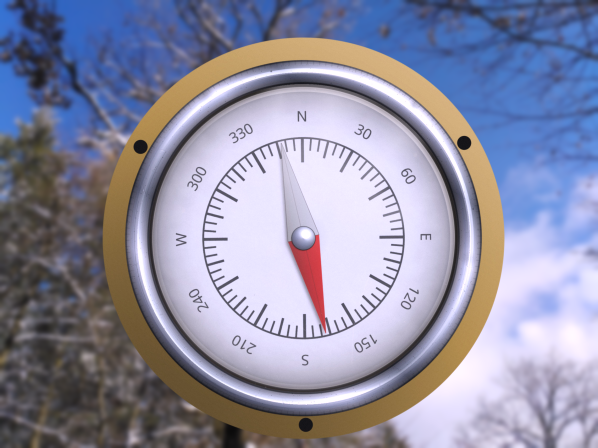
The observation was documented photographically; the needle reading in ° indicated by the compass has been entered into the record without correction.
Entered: 167.5 °
